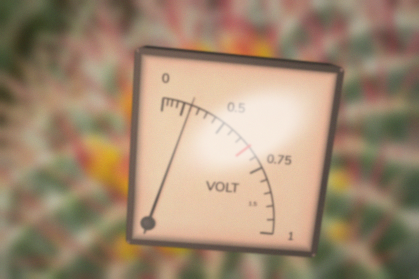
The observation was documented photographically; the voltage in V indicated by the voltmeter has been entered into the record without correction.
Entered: 0.3 V
